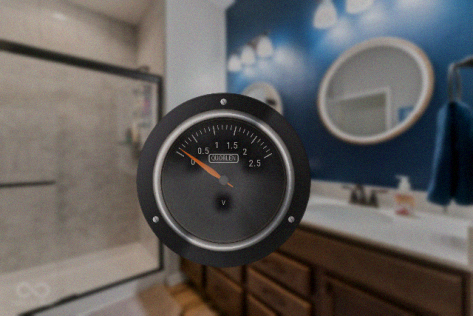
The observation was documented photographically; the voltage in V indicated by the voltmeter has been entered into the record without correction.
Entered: 0.1 V
